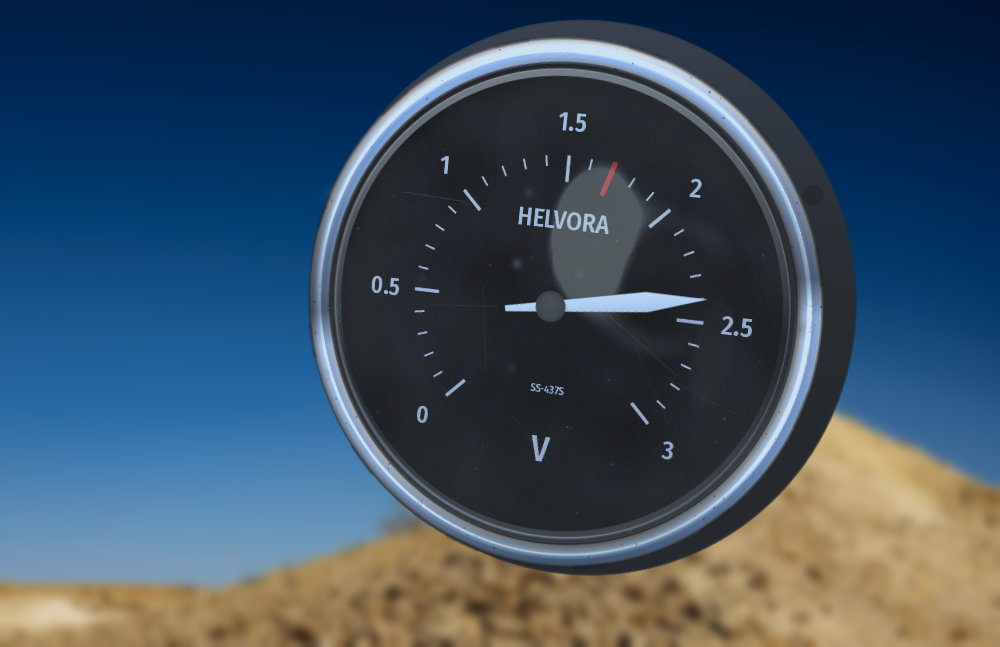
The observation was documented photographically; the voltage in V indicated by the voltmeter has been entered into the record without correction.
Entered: 2.4 V
